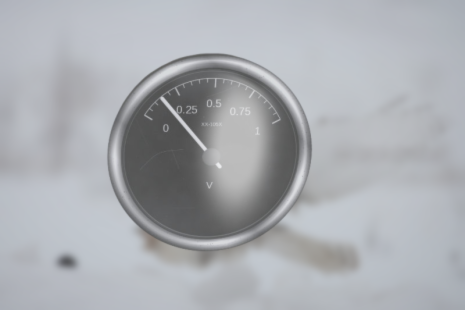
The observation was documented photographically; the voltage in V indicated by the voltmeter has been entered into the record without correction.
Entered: 0.15 V
